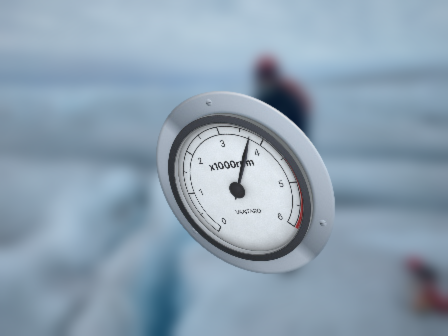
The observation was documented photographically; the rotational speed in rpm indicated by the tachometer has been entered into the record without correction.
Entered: 3750 rpm
